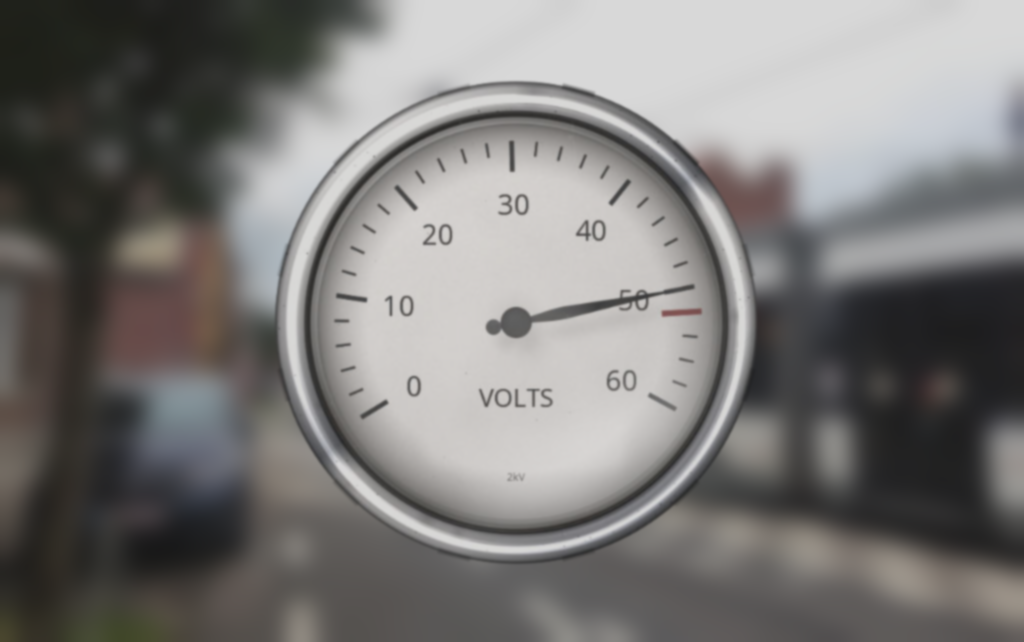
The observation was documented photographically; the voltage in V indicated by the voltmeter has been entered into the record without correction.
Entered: 50 V
